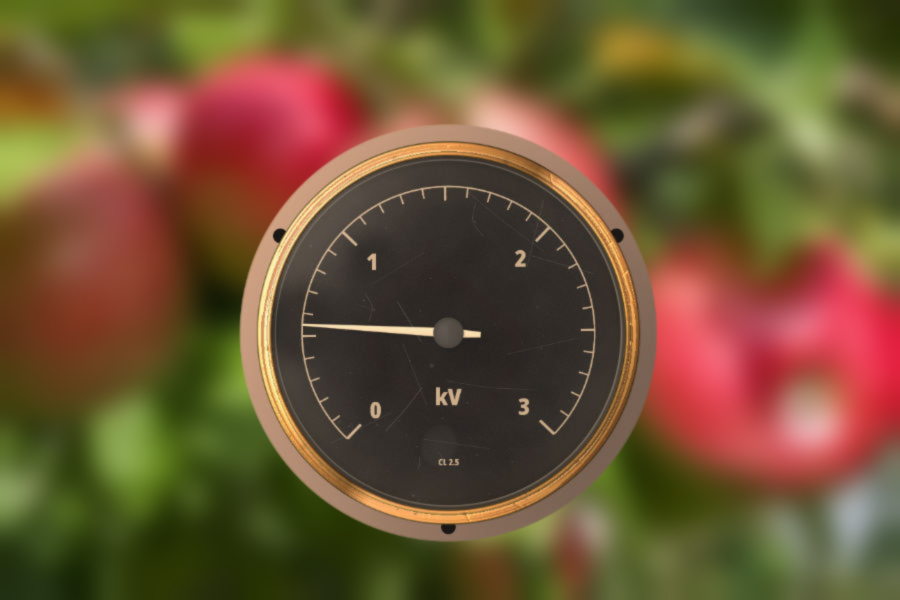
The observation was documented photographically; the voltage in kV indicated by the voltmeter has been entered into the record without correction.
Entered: 0.55 kV
